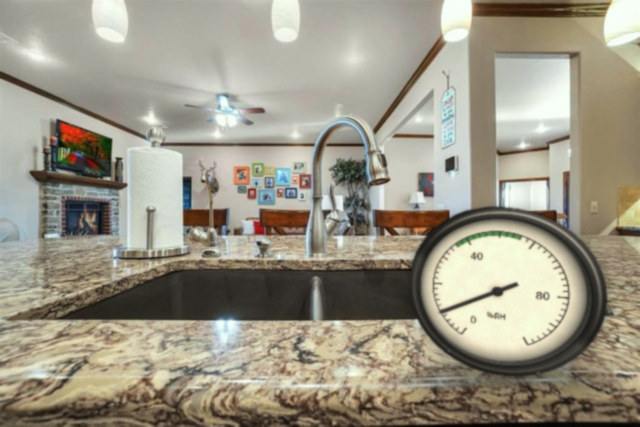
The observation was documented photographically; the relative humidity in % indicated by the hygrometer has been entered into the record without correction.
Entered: 10 %
